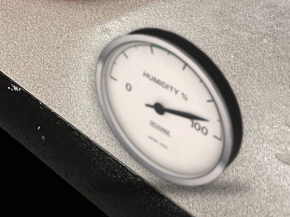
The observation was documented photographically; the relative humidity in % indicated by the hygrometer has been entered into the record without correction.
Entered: 90 %
